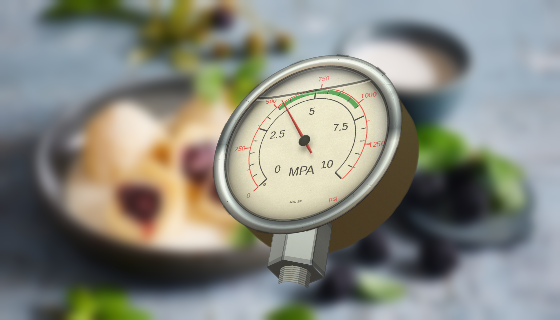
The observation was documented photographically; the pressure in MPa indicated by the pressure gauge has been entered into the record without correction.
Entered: 3.75 MPa
